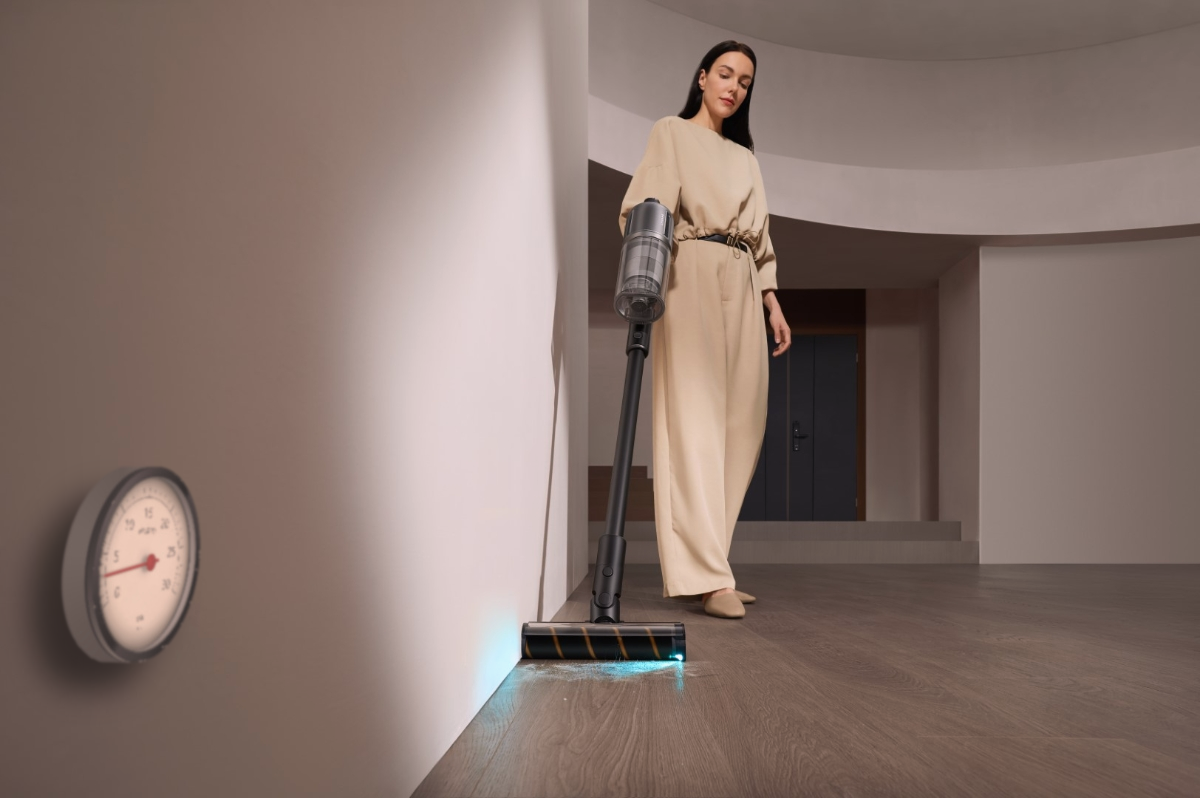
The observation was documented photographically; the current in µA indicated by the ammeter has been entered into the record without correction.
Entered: 3 µA
